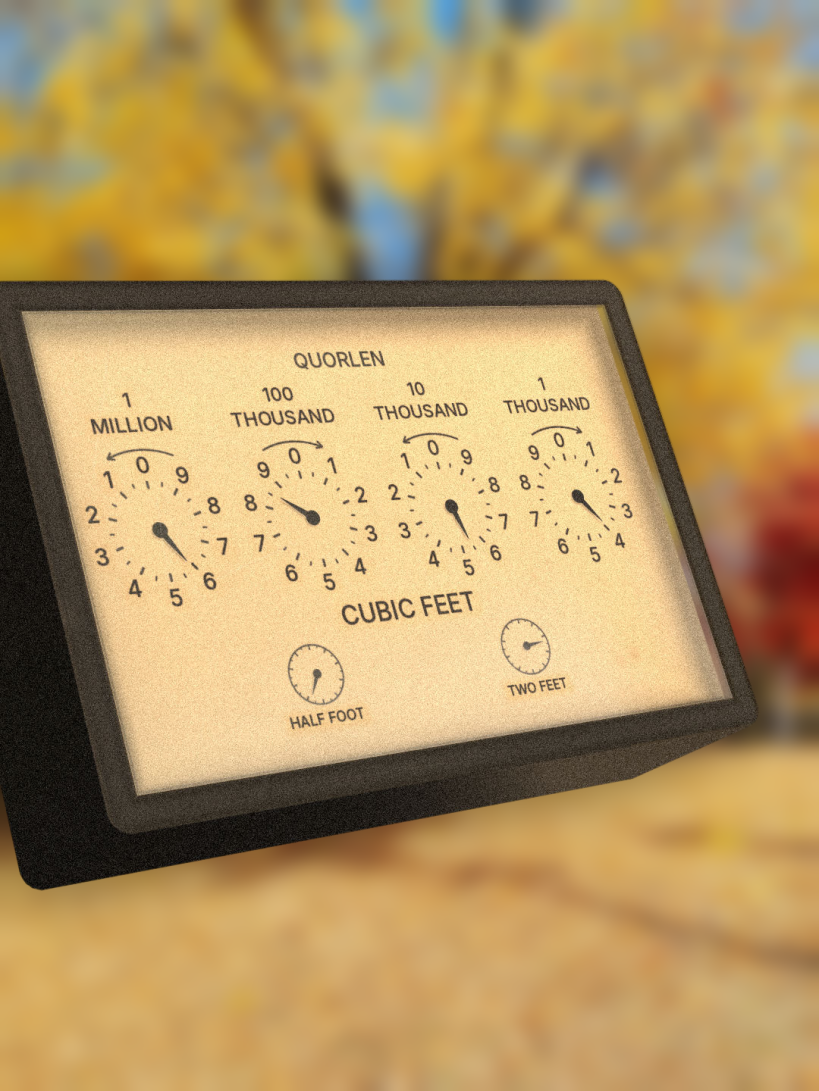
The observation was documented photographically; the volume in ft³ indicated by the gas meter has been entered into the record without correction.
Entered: 585400 ft³
